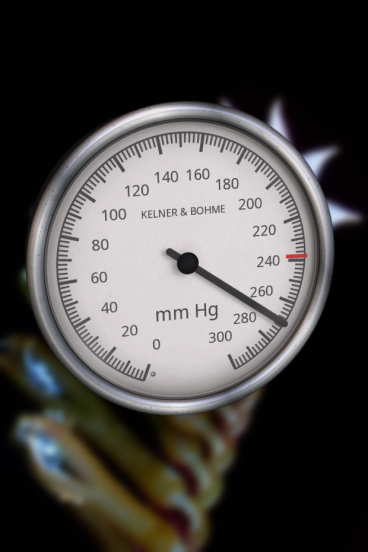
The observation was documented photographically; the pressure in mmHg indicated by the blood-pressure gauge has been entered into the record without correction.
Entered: 270 mmHg
